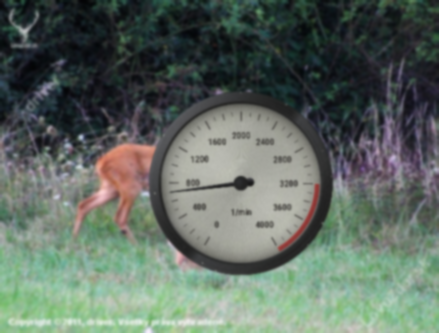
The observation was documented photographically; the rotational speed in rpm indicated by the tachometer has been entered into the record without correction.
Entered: 700 rpm
